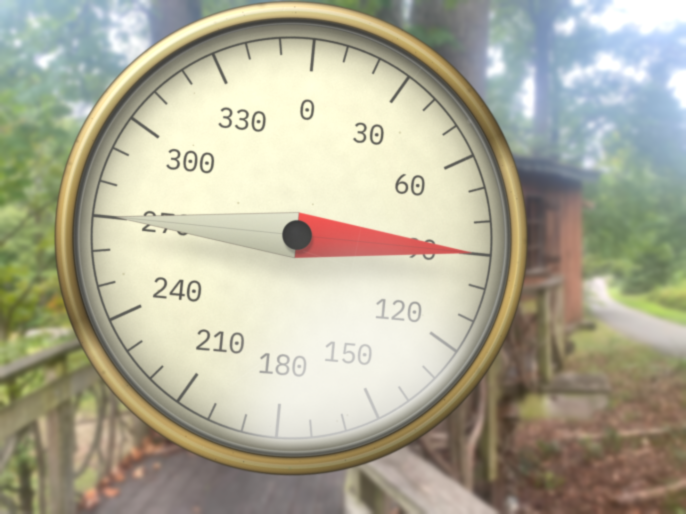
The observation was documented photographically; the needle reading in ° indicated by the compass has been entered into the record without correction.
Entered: 90 °
